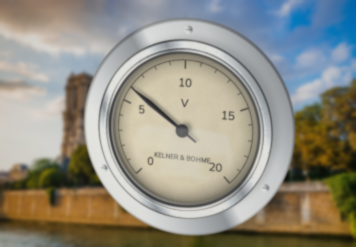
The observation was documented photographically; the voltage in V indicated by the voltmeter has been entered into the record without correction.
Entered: 6 V
